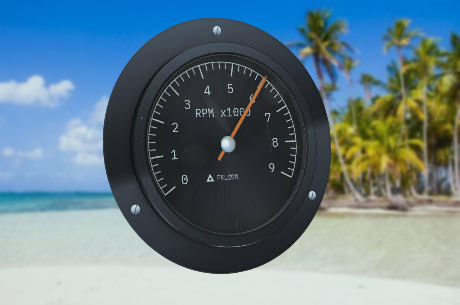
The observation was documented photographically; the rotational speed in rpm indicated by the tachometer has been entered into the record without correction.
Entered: 6000 rpm
